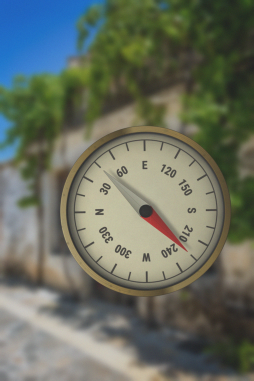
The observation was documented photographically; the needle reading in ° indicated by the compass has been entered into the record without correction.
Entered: 225 °
